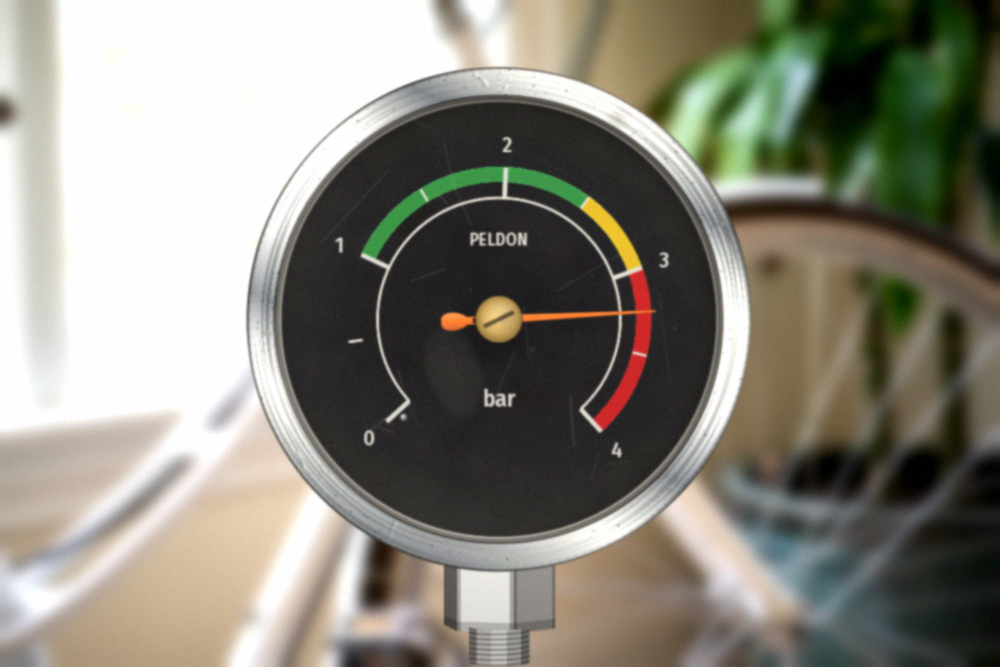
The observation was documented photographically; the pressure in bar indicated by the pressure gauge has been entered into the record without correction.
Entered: 3.25 bar
